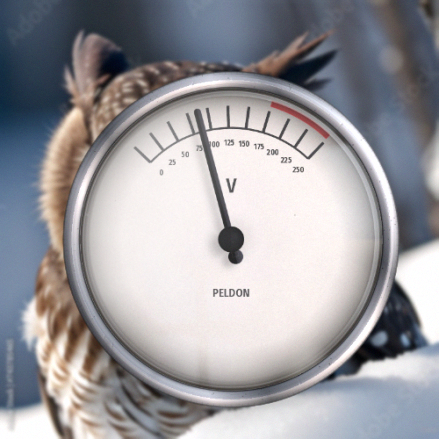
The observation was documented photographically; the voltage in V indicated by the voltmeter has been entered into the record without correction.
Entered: 87.5 V
